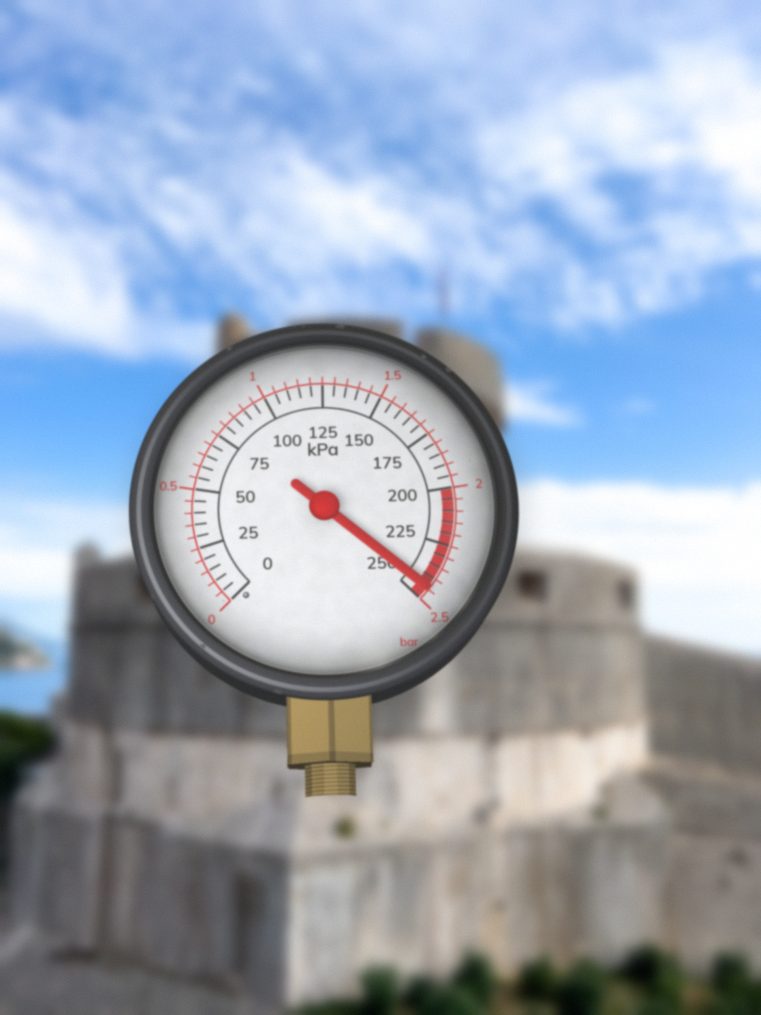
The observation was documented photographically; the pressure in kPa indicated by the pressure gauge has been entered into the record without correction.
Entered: 245 kPa
